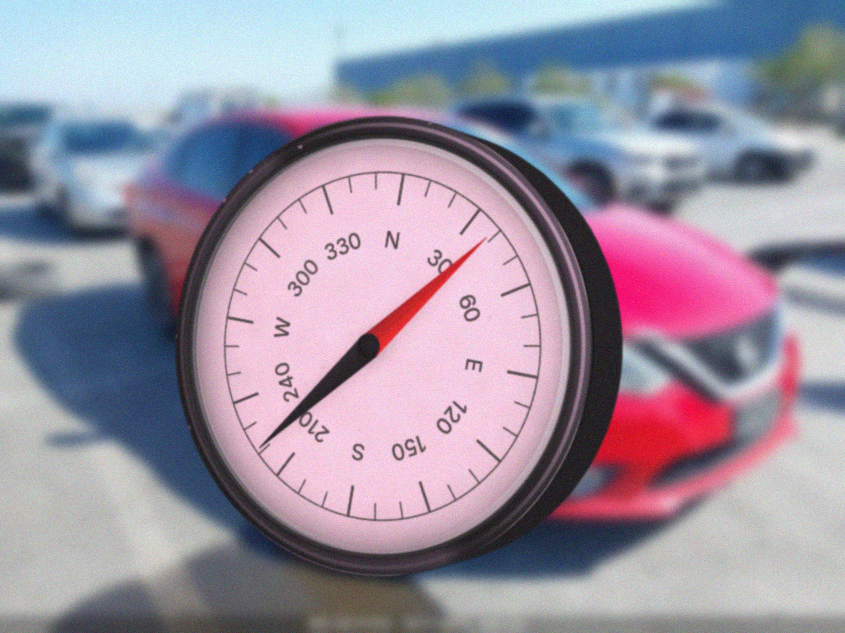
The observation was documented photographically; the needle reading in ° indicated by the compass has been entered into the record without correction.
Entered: 40 °
